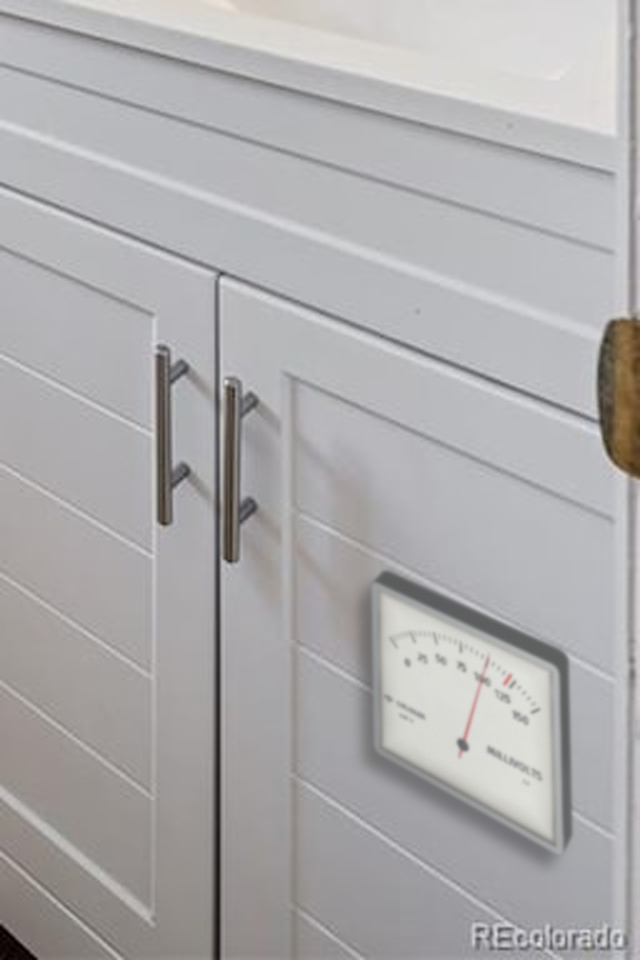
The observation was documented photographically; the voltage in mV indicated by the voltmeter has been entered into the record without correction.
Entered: 100 mV
